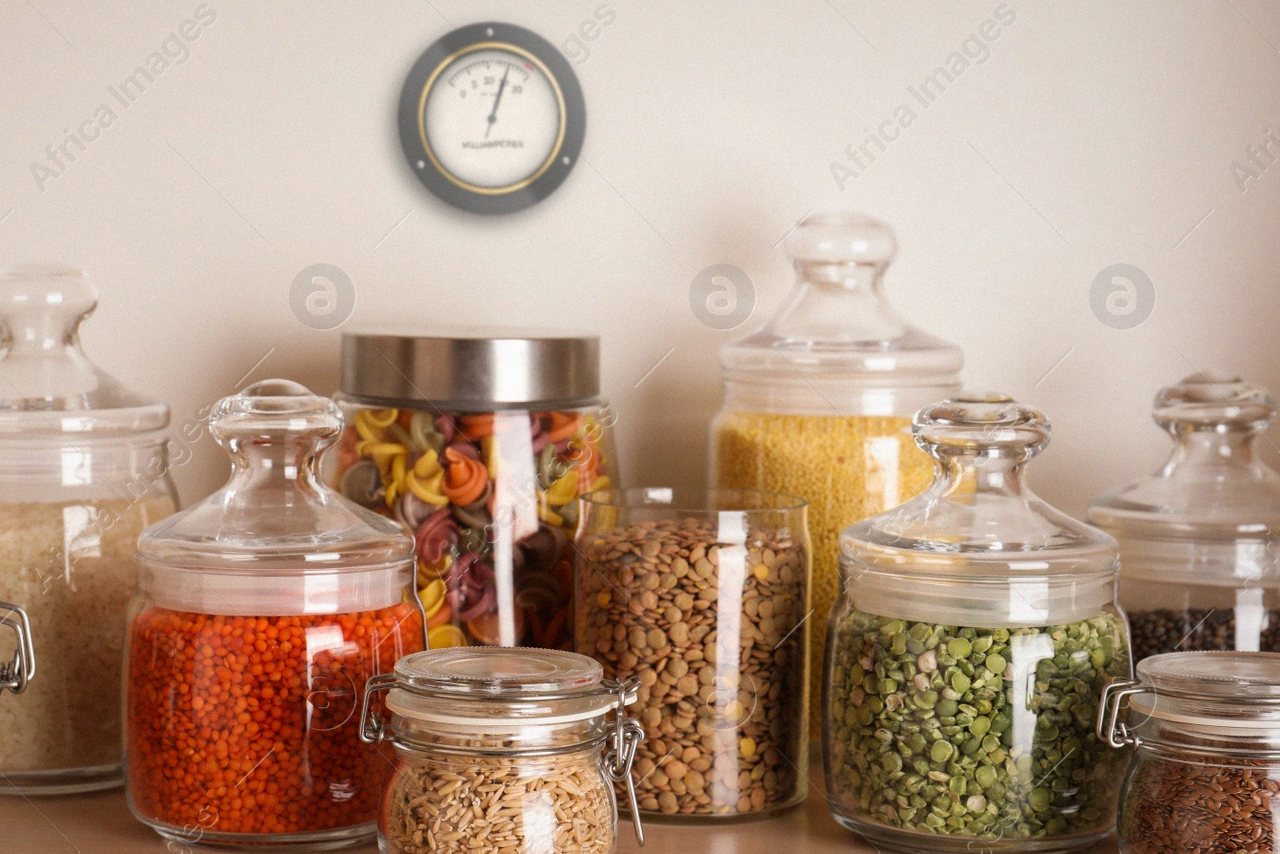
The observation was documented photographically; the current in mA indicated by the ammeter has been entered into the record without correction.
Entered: 15 mA
